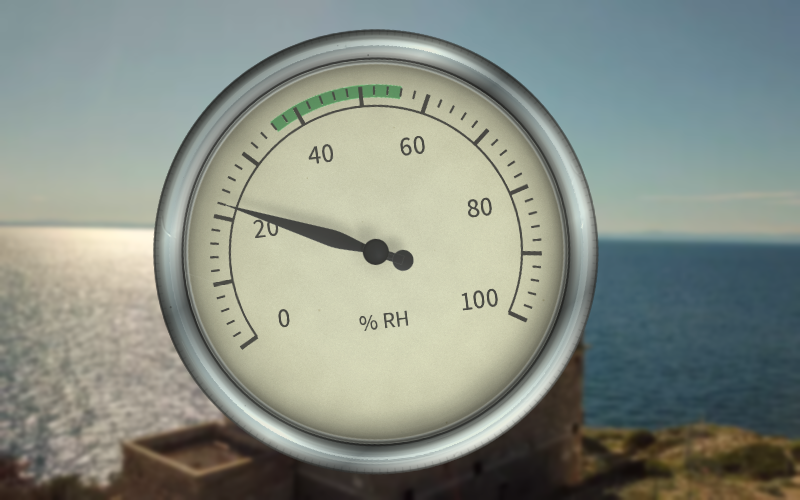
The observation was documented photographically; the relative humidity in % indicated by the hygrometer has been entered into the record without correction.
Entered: 22 %
